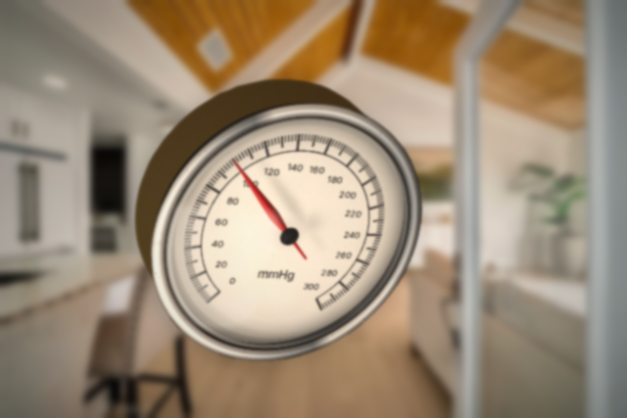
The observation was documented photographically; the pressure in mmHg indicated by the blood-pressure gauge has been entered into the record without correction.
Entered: 100 mmHg
